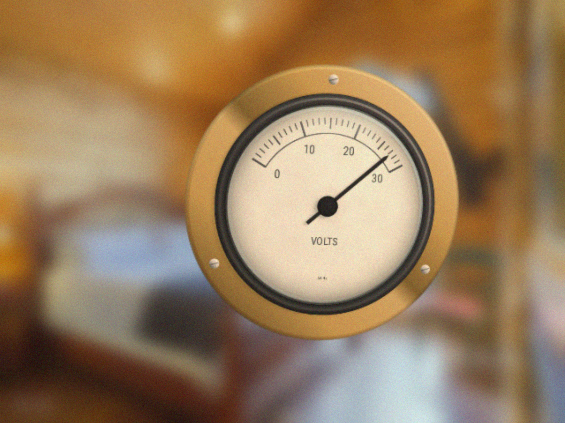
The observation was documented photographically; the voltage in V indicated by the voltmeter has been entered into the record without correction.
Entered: 27 V
